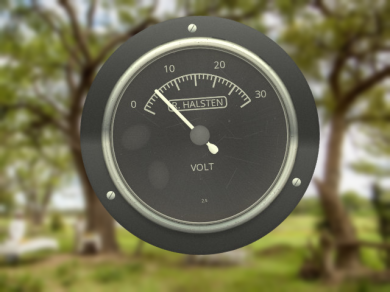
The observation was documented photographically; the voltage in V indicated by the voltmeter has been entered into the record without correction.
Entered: 5 V
